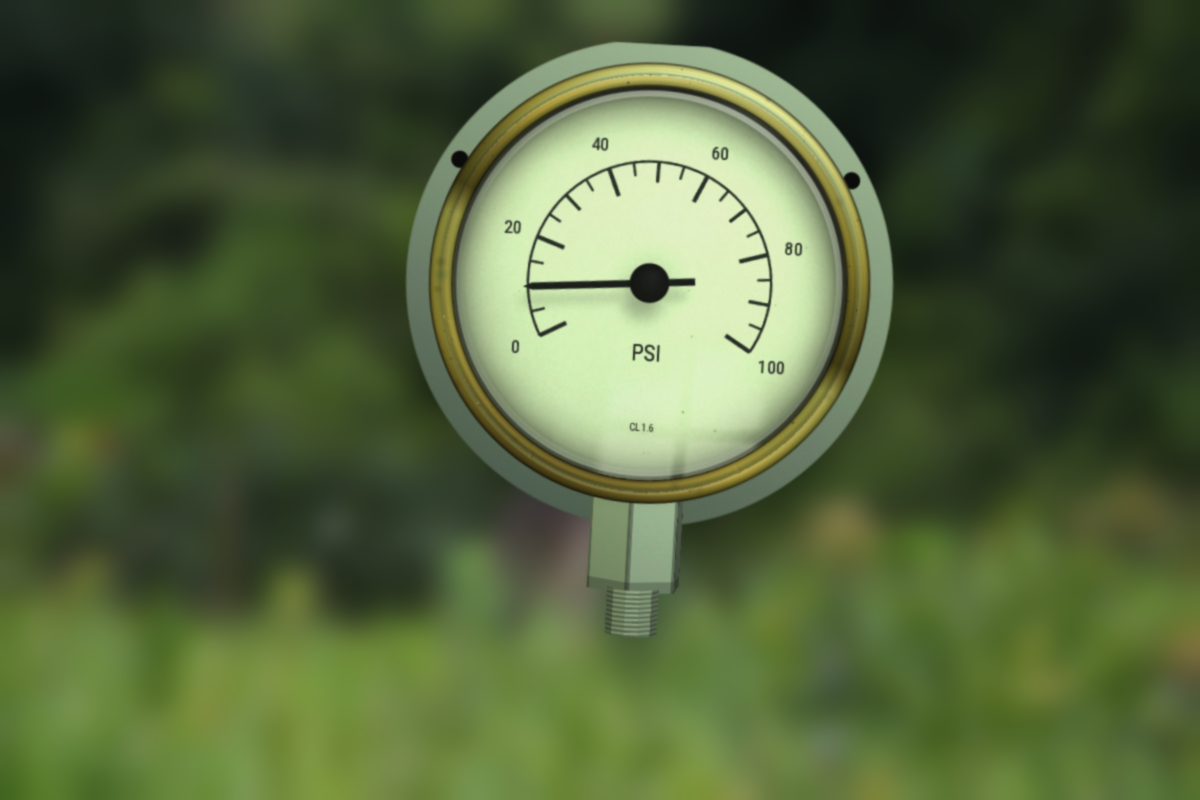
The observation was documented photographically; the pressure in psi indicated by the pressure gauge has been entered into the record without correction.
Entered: 10 psi
